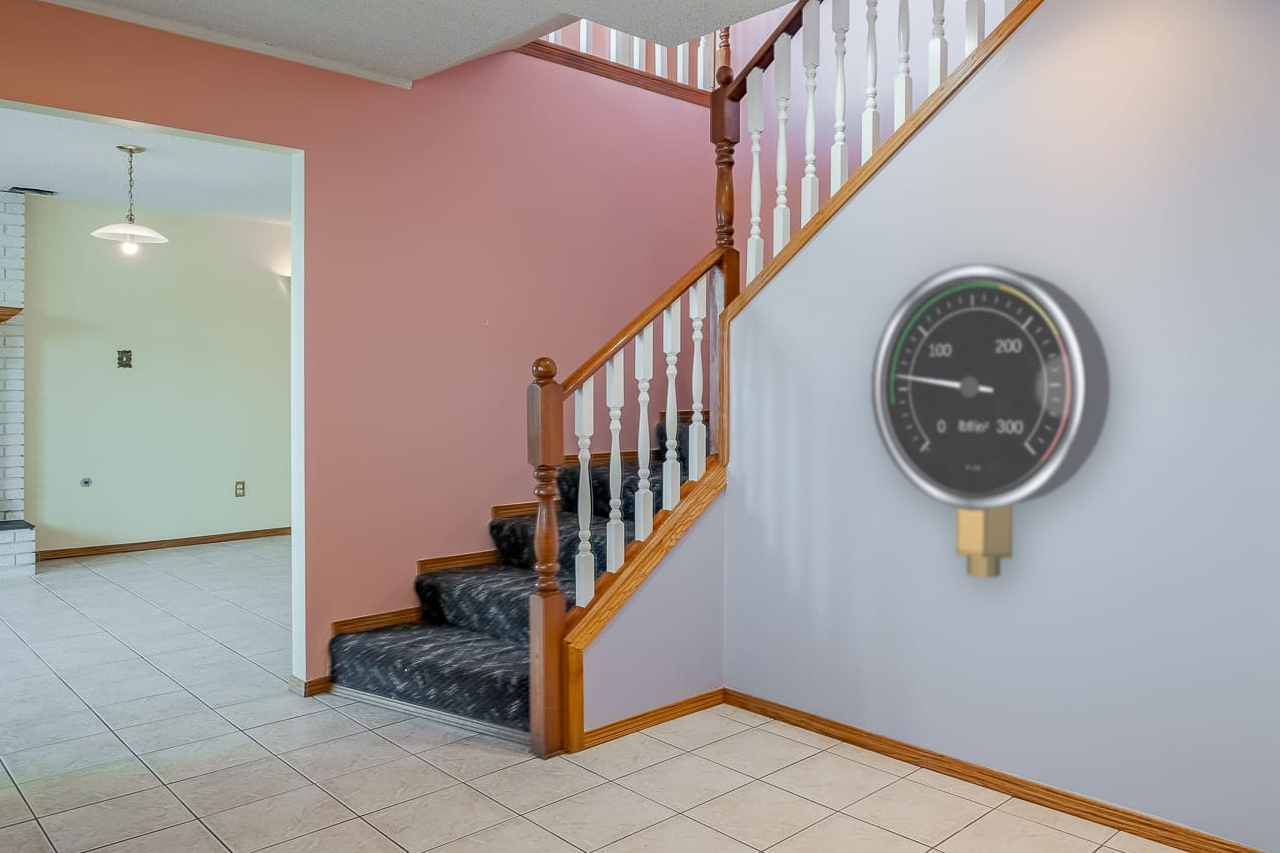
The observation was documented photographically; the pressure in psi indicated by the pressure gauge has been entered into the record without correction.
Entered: 60 psi
